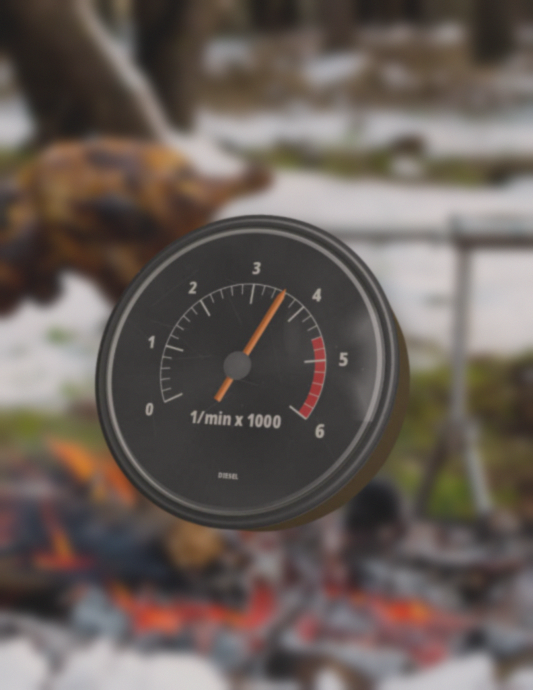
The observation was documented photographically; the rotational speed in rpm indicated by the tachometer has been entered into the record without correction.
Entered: 3600 rpm
